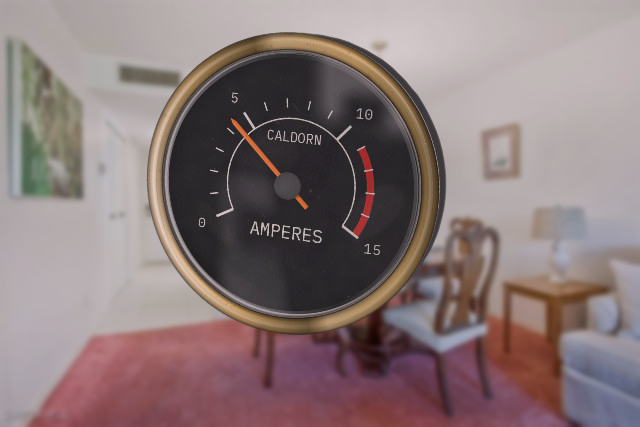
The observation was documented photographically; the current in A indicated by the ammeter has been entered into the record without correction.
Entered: 4.5 A
